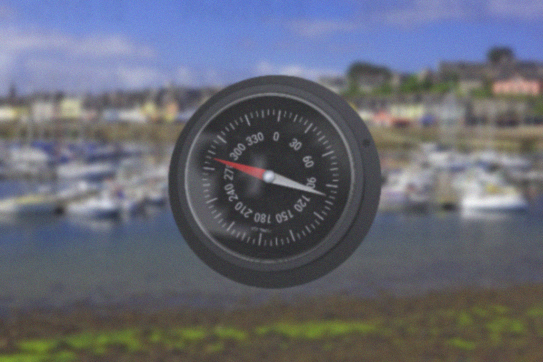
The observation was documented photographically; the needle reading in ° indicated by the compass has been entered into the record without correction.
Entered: 280 °
